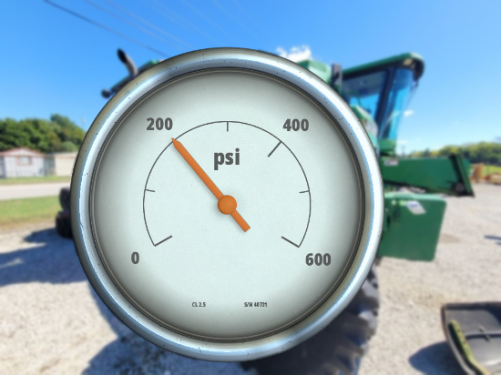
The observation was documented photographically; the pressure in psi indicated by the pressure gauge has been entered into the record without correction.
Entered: 200 psi
